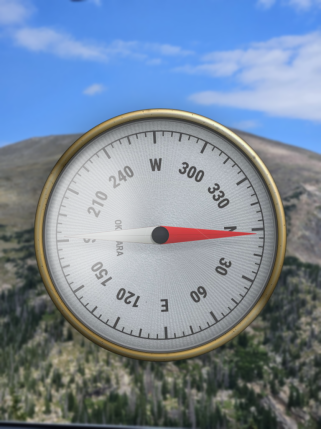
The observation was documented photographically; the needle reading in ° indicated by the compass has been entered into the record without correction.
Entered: 2.5 °
